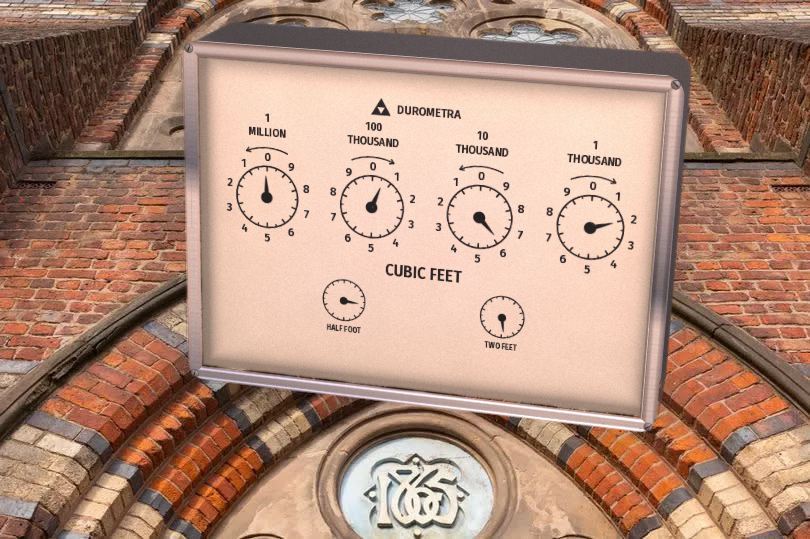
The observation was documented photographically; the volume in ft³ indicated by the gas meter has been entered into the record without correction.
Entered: 6200 ft³
